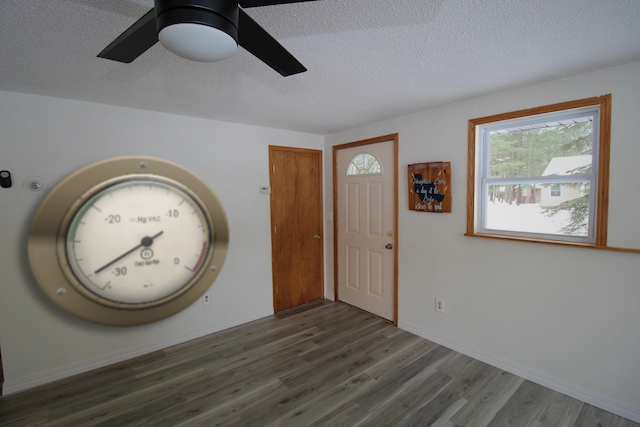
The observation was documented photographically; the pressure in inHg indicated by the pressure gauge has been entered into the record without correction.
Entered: -28 inHg
